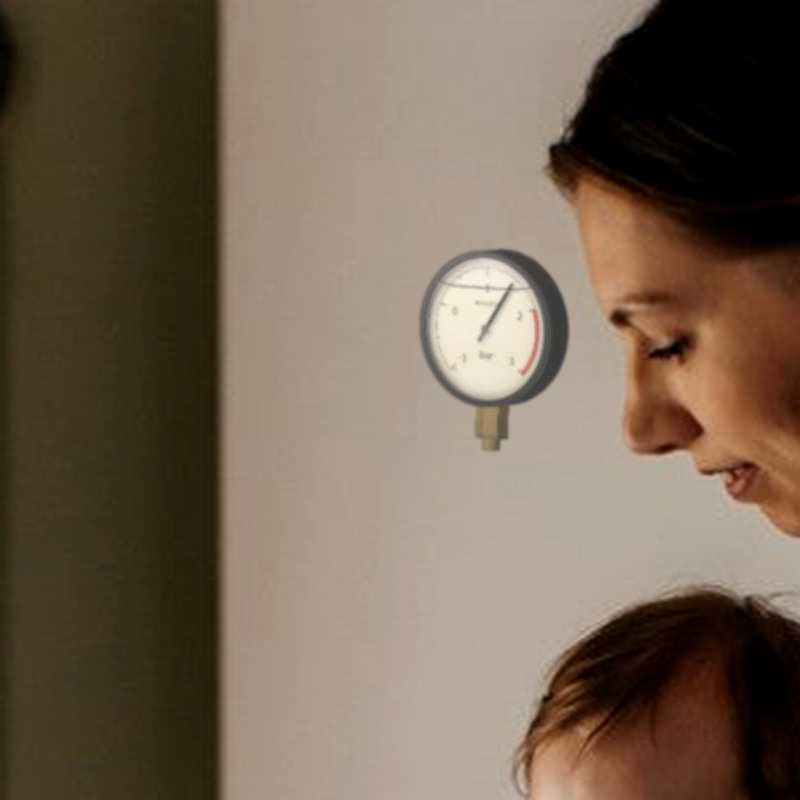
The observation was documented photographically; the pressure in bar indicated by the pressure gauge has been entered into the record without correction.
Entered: 1.5 bar
